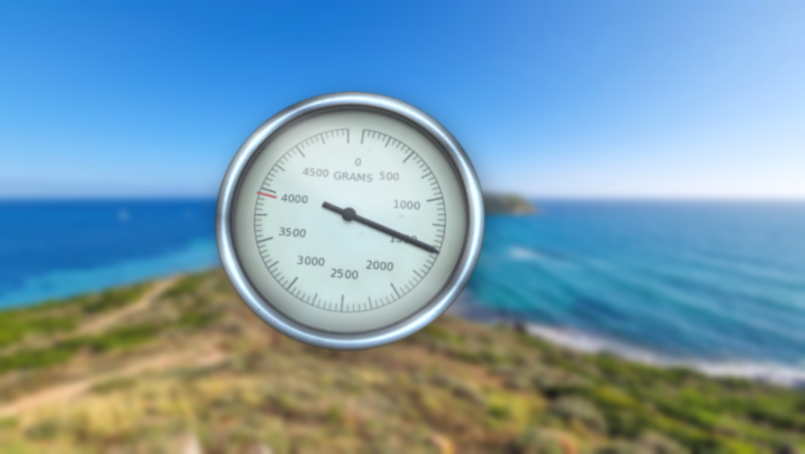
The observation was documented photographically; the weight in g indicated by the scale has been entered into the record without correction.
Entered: 1500 g
